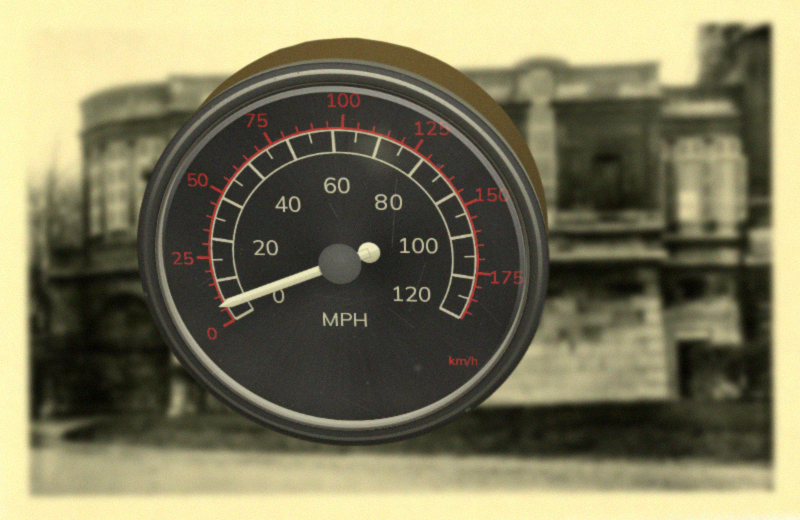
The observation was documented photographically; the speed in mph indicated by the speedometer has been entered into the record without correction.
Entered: 5 mph
